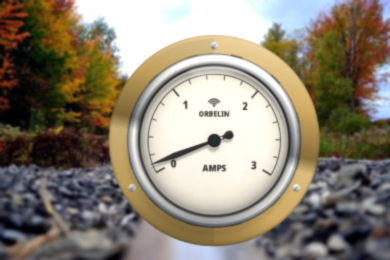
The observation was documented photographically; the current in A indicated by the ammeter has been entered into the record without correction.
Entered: 0.1 A
